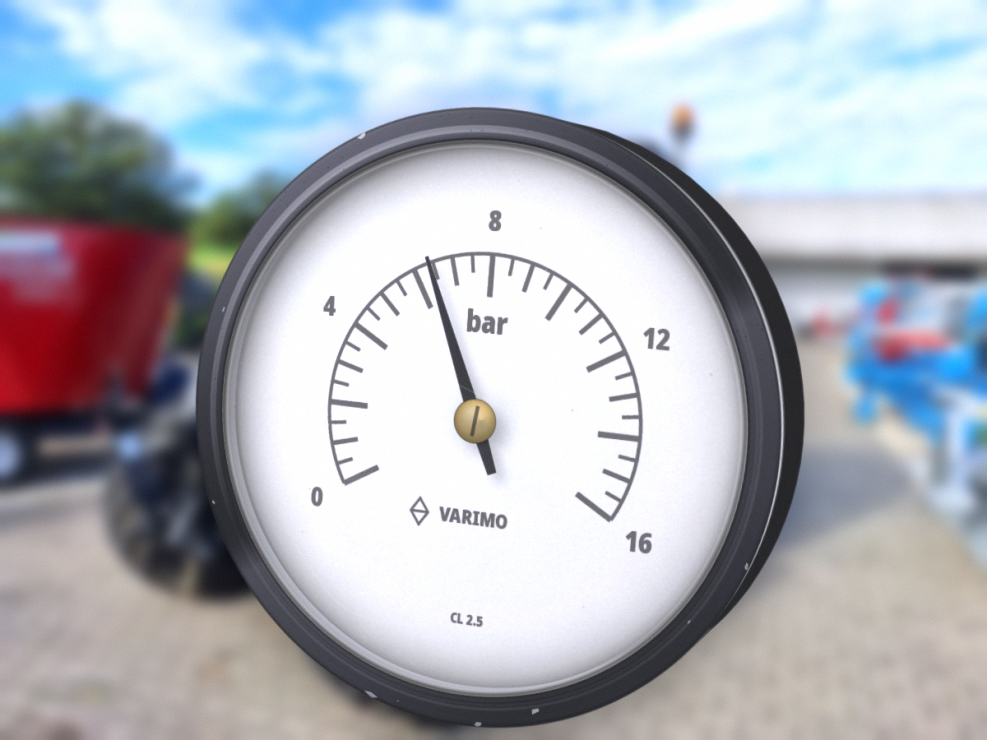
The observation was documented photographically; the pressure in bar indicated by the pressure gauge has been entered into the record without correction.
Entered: 6.5 bar
